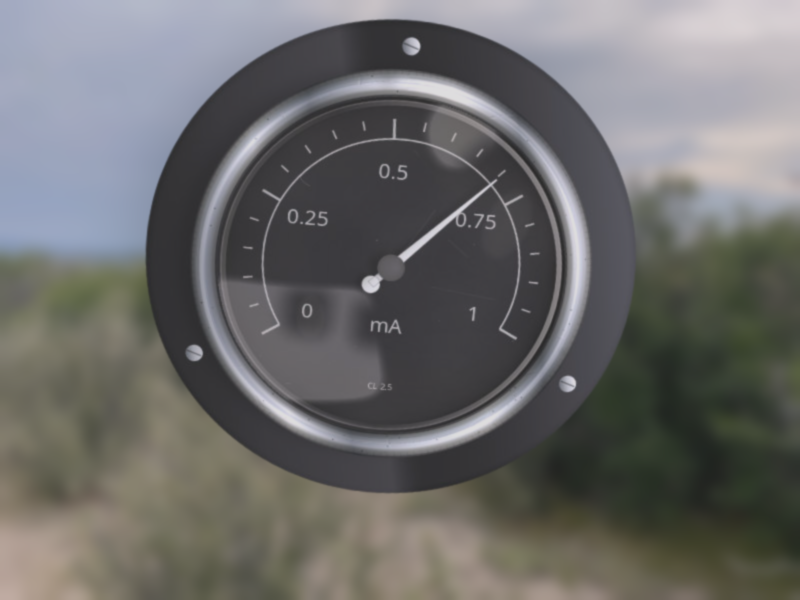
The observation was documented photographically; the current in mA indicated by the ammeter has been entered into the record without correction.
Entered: 0.7 mA
